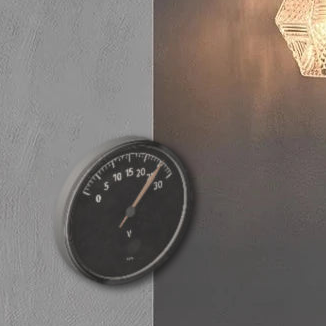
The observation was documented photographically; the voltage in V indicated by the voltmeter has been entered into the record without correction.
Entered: 25 V
